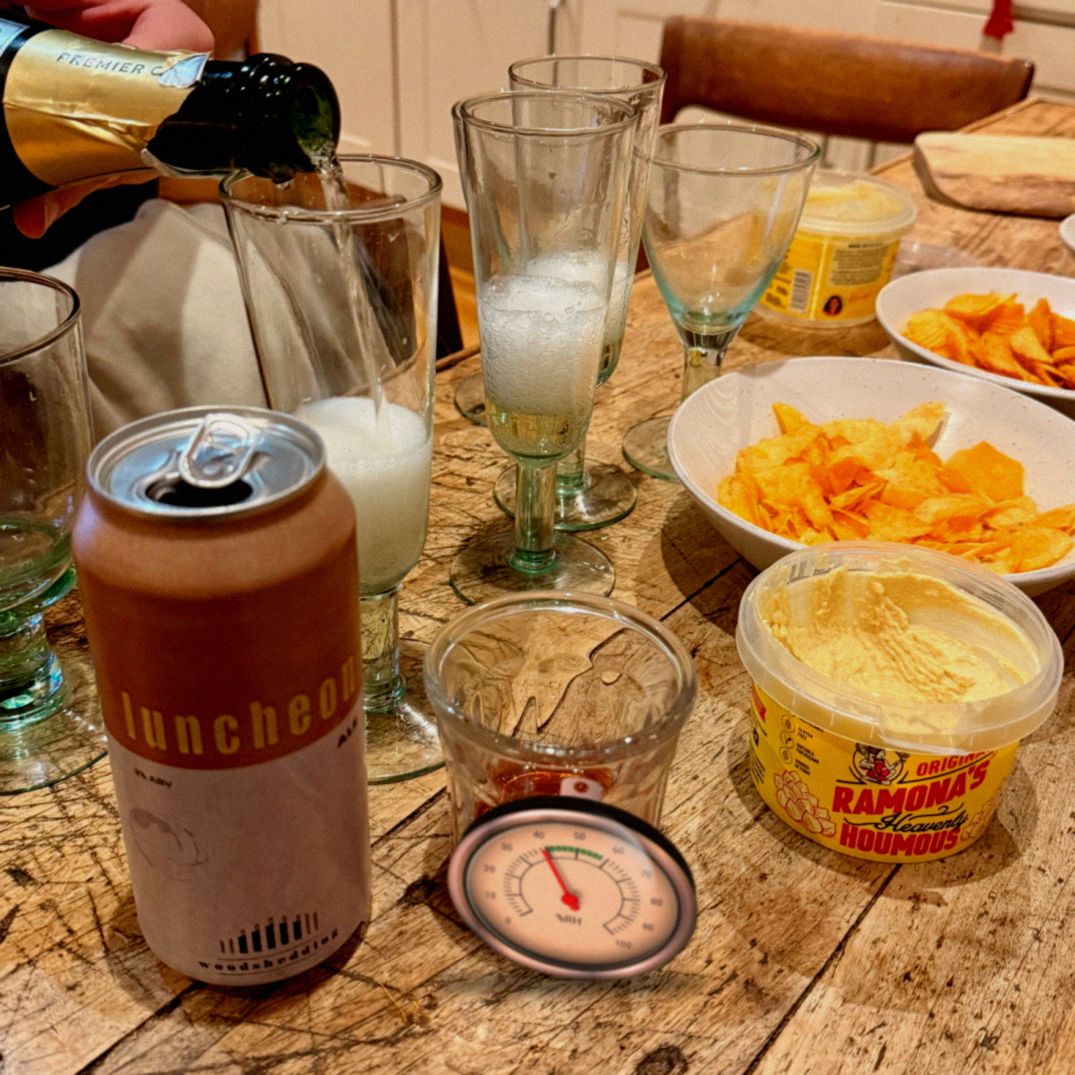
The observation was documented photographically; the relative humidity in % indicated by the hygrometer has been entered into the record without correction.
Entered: 40 %
